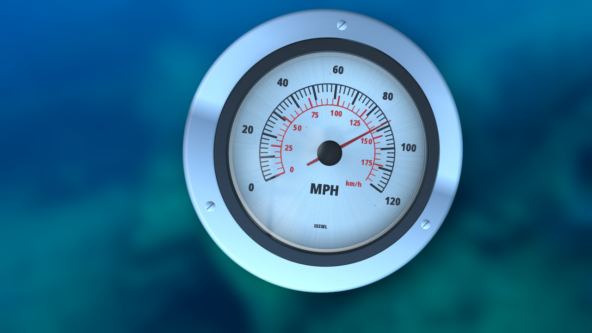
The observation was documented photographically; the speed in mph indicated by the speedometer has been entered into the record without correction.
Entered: 88 mph
